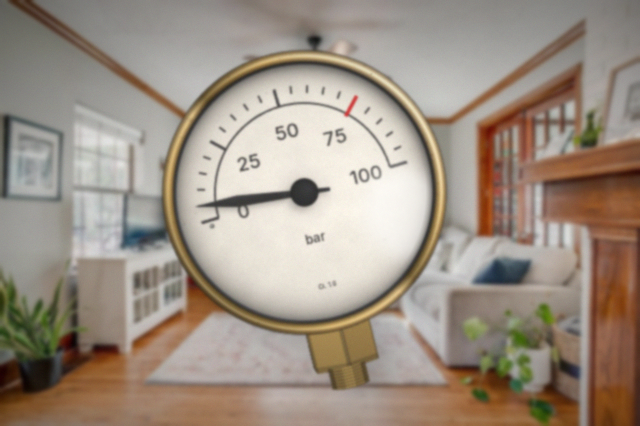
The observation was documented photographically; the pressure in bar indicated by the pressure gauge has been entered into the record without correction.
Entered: 5 bar
